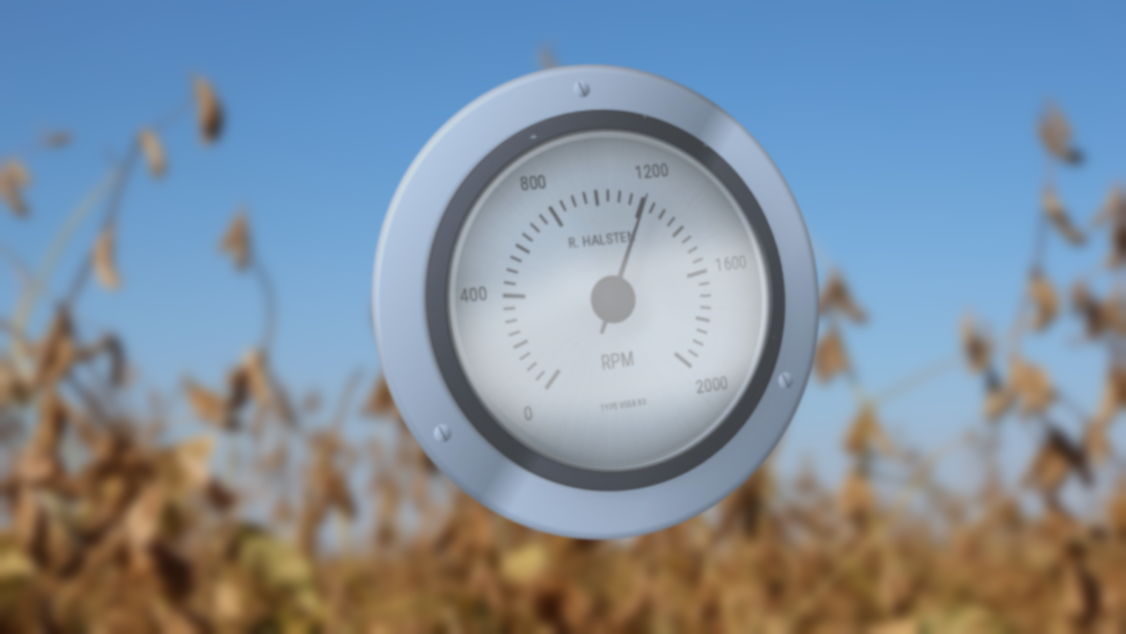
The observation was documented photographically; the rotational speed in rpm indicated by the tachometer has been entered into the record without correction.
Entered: 1200 rpm
